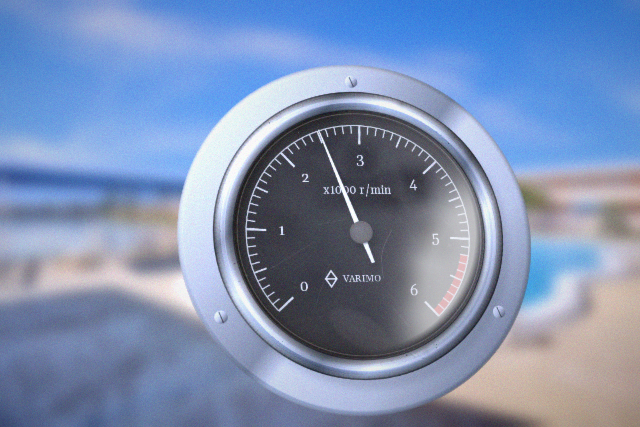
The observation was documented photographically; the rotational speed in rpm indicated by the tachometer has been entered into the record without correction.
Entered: 2500 rpm
